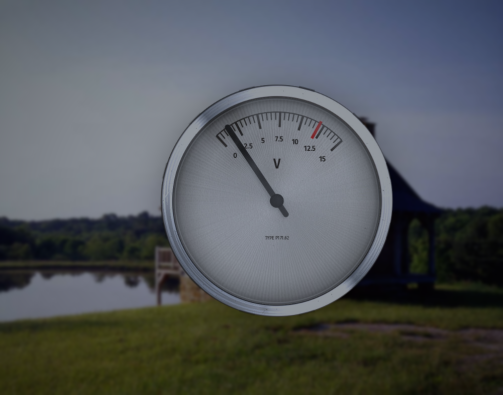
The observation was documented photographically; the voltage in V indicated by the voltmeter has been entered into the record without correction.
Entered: 1.5 V
